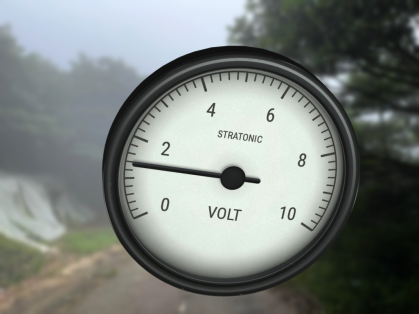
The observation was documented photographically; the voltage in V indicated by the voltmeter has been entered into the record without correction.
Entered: 1.4 V
